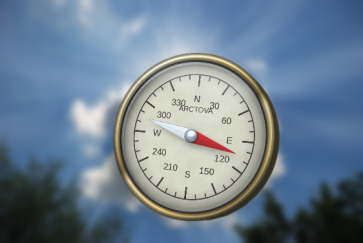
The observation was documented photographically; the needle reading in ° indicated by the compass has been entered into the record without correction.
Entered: 105 °
